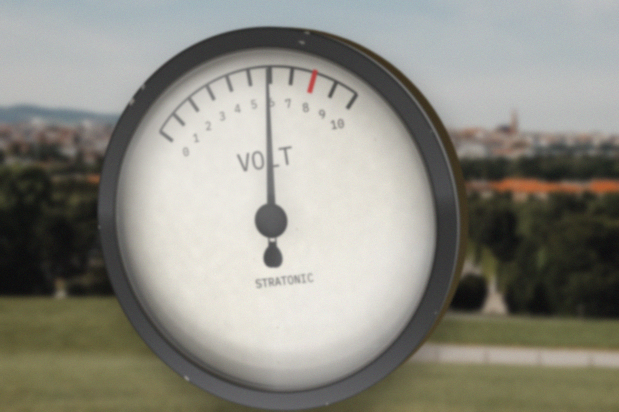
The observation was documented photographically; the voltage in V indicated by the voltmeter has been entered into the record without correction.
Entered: 6 V
